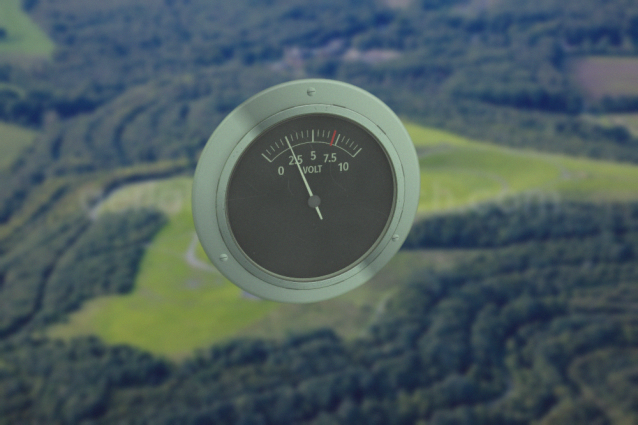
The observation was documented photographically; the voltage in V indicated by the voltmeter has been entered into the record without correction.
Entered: 2.5 V
